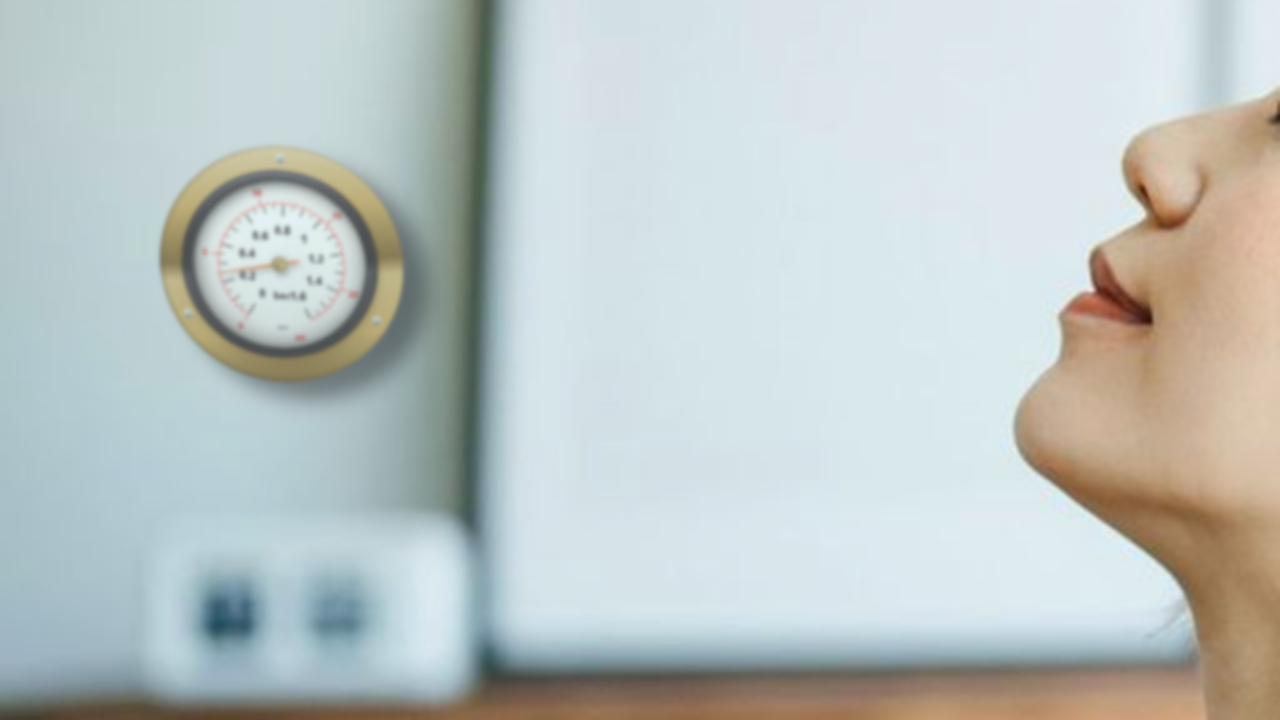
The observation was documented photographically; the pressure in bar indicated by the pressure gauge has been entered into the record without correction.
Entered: 0.25 bar
